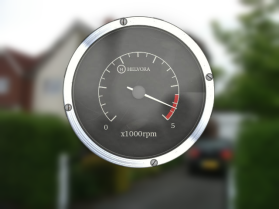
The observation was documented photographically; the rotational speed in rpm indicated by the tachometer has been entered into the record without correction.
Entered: 4625 rpm
